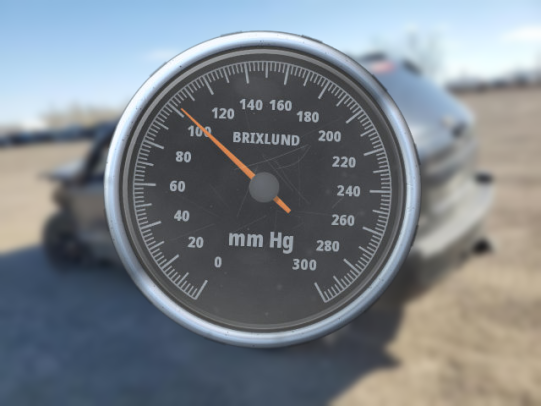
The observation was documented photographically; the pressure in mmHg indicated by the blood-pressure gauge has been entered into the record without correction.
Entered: 102 mmHg
